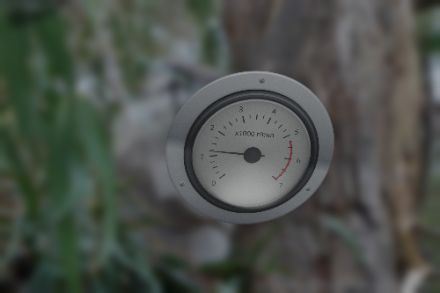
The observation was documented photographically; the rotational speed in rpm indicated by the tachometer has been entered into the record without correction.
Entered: 1250 rpm
